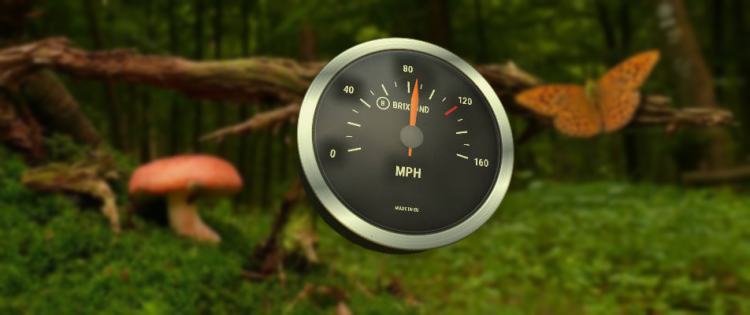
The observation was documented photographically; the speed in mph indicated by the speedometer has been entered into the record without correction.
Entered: 85 mph
